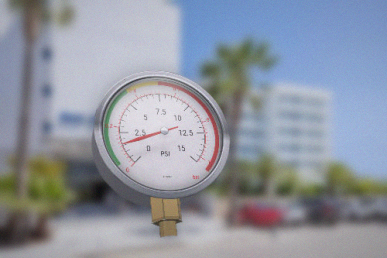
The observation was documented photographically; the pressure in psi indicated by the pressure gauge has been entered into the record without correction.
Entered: 1.5 psi
